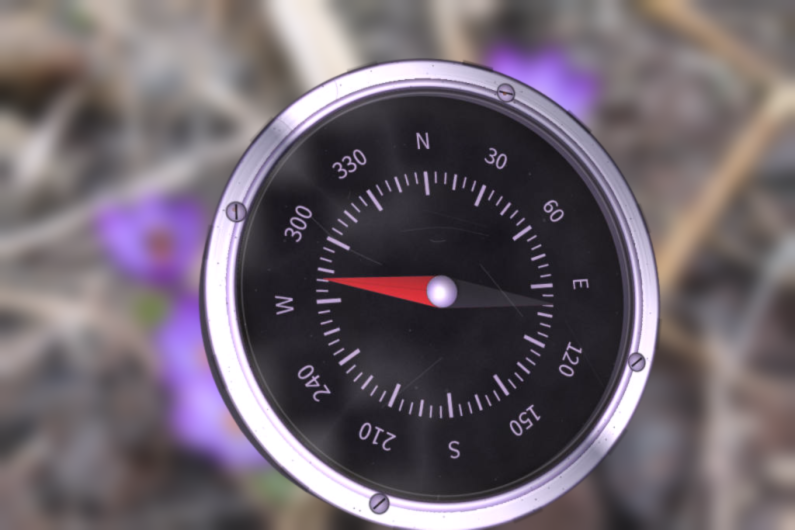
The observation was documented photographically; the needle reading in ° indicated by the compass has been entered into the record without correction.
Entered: 280 °
